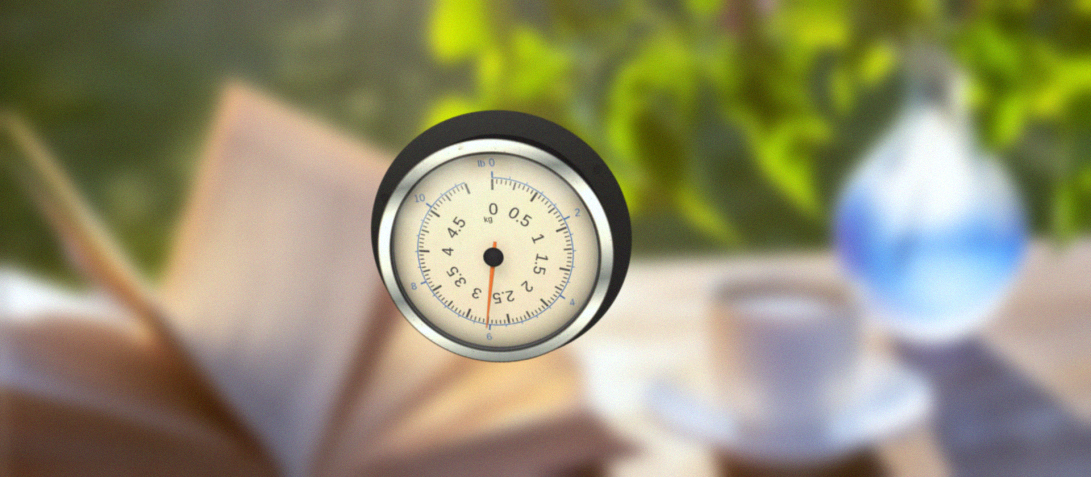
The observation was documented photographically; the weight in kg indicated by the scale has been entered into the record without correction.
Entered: 2.75 kg
